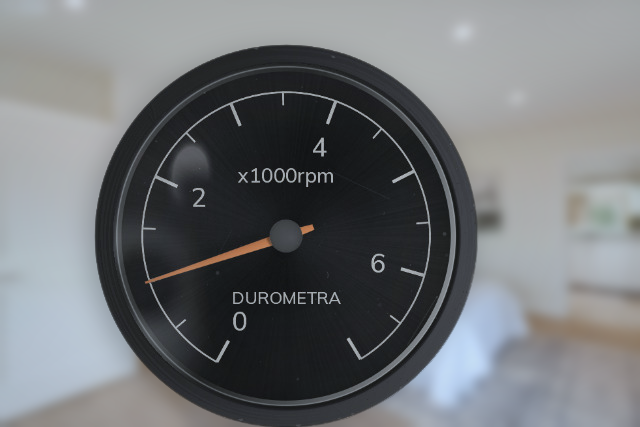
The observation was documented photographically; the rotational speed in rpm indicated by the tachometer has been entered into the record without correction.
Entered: 1000 rpm
